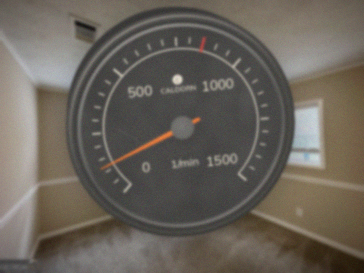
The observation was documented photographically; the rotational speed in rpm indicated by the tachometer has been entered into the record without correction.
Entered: 125 rpm
